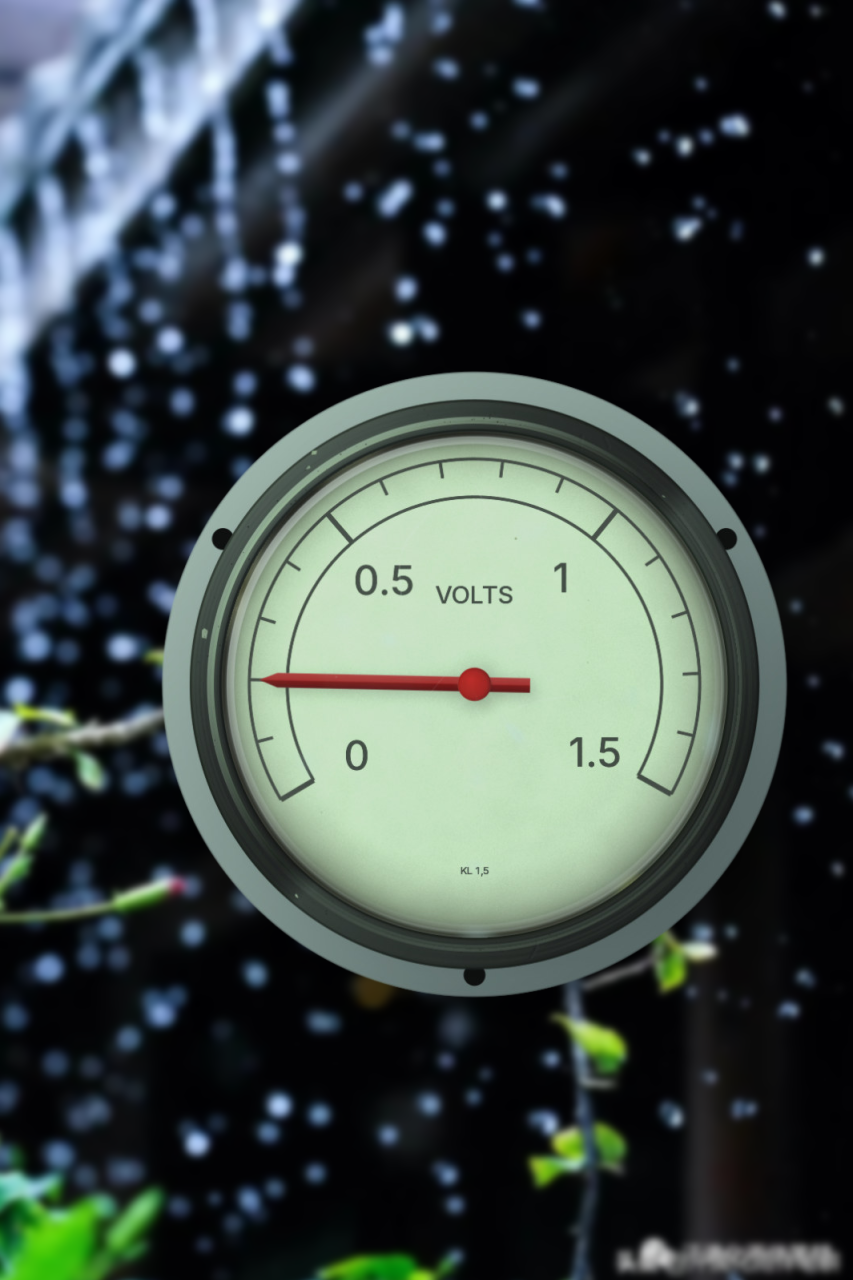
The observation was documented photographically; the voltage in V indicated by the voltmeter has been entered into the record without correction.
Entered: 0.2 V
